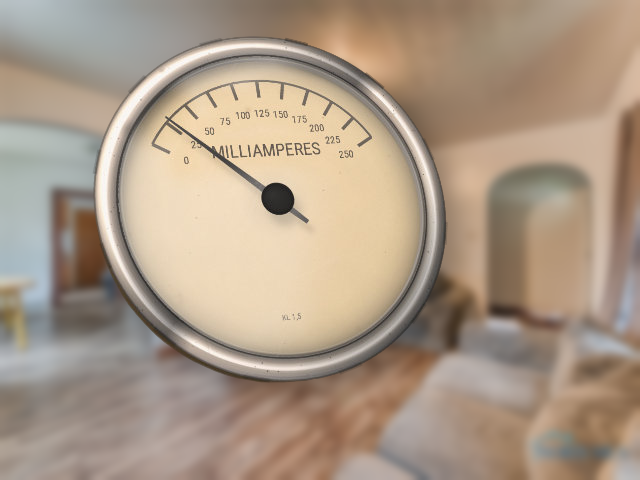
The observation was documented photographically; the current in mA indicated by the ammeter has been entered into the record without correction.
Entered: 25 mA
